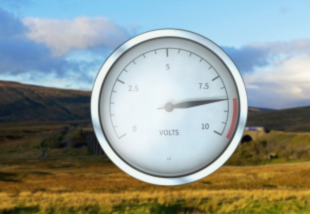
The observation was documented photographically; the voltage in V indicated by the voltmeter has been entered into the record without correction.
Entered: 8.5 V
